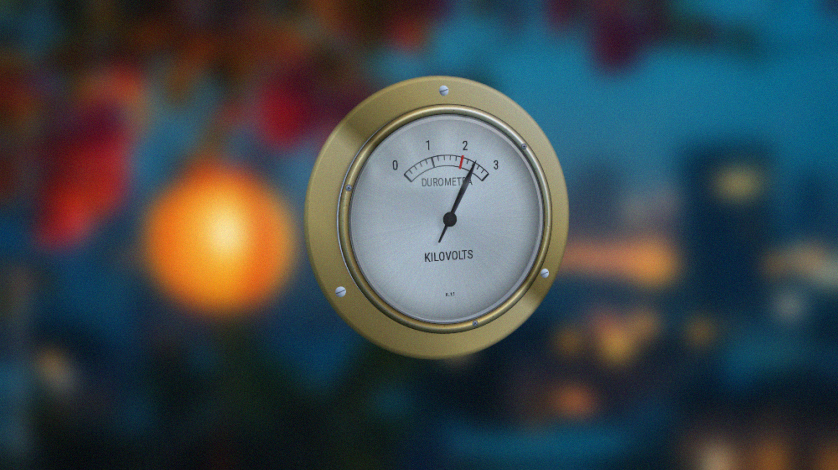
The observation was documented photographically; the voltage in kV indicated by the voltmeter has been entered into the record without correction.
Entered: 2.4 kV
